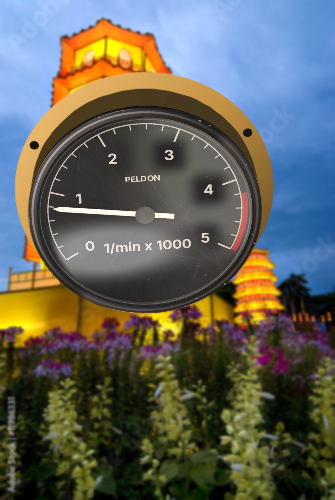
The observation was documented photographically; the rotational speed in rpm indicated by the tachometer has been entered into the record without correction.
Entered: 800 rpm
